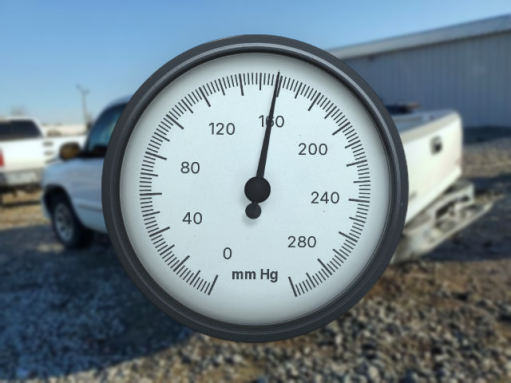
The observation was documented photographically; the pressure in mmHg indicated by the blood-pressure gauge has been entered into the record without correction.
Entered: 158 mmHg
